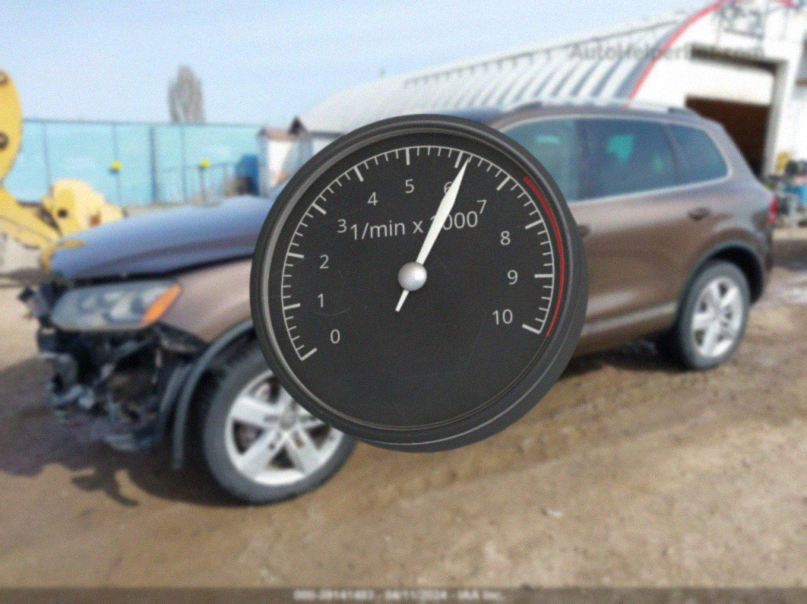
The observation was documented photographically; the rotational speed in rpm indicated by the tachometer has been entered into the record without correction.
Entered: 6200 rpm
